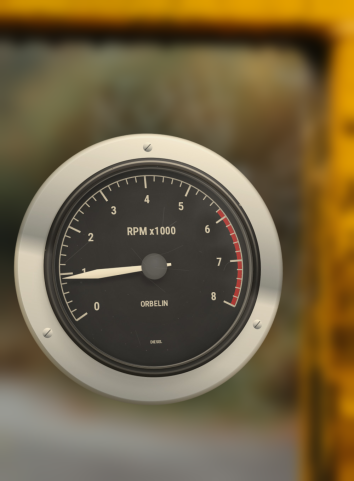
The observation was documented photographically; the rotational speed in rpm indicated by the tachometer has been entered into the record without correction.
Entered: 900 rpm
